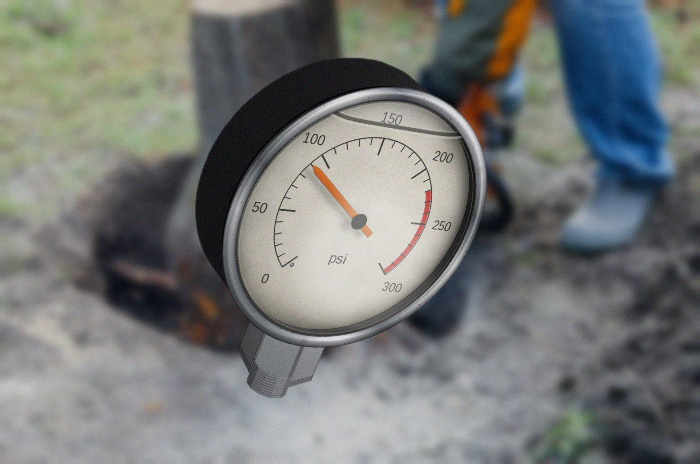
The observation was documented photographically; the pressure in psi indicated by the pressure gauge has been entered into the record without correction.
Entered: 90 psi
